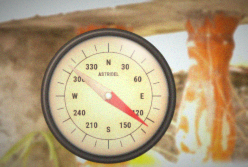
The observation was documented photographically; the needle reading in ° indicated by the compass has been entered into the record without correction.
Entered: 127.5 °
